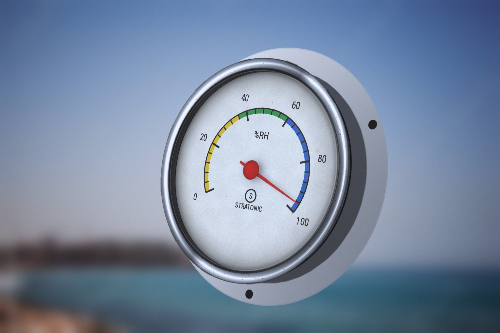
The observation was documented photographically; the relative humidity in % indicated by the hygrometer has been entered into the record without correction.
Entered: 96 %
